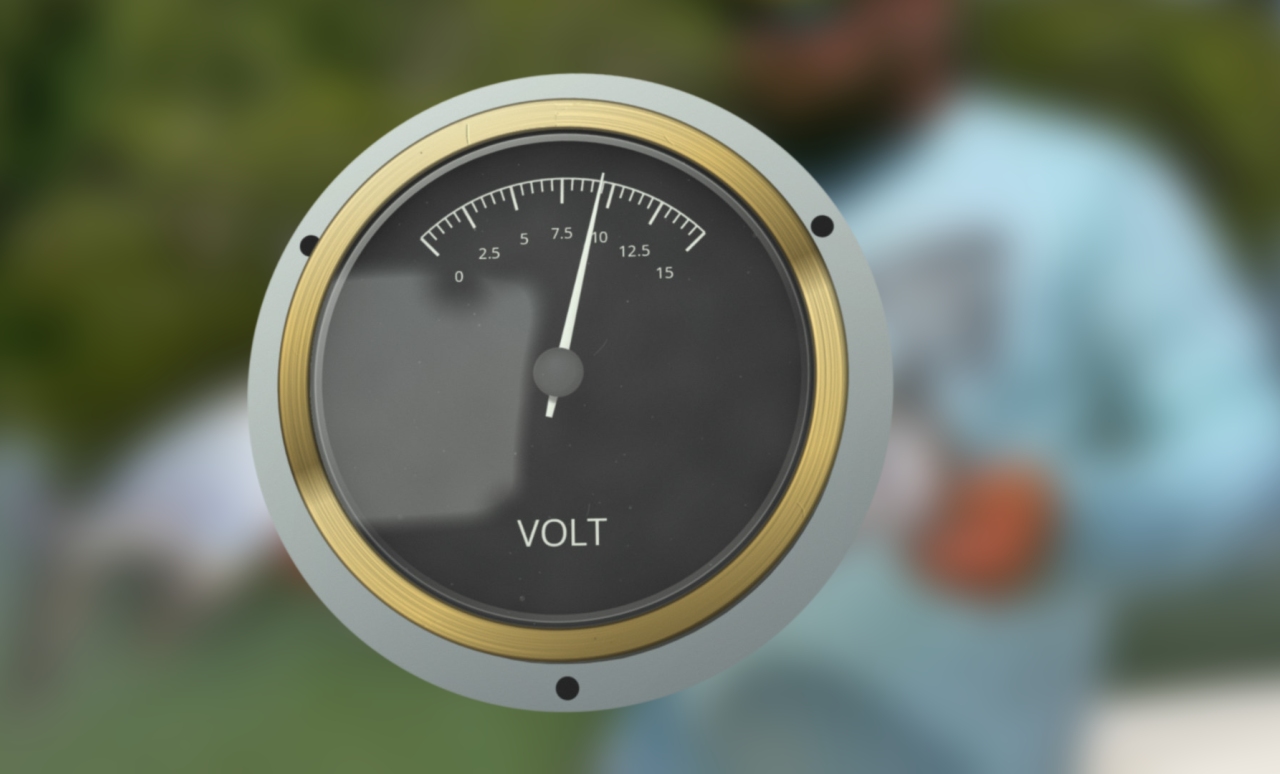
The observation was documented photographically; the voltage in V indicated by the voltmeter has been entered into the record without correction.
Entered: 9.5 V
